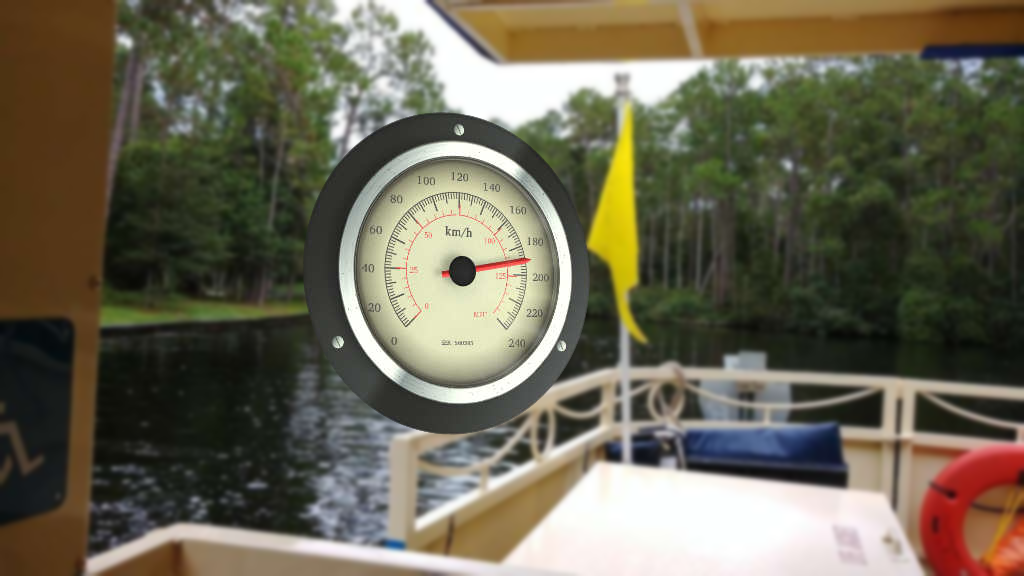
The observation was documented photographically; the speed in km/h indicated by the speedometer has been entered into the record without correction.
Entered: 190 km/h
